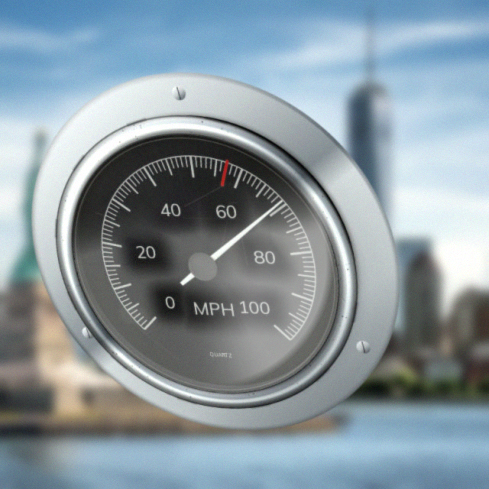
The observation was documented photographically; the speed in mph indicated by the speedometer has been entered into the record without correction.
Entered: 69 mph
